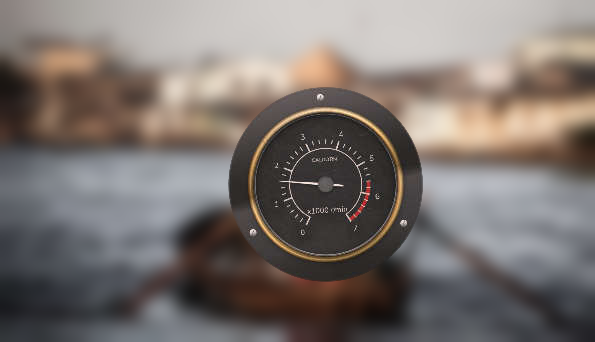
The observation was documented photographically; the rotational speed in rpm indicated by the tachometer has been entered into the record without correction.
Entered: 1600 rpm
